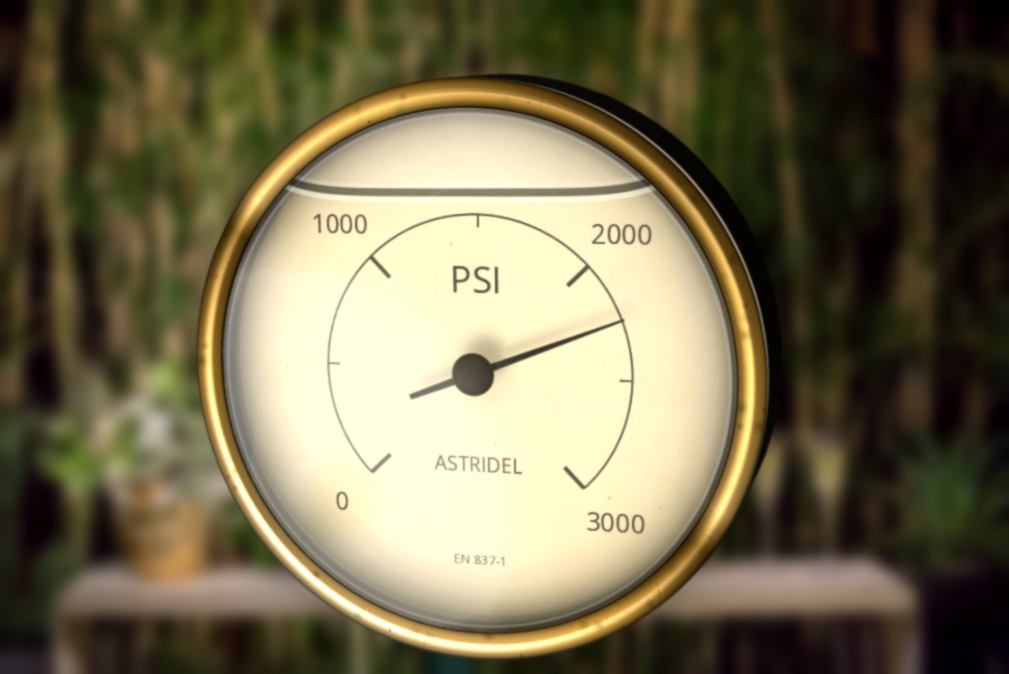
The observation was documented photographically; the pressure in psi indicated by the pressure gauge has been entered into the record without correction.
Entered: 2250 psi
